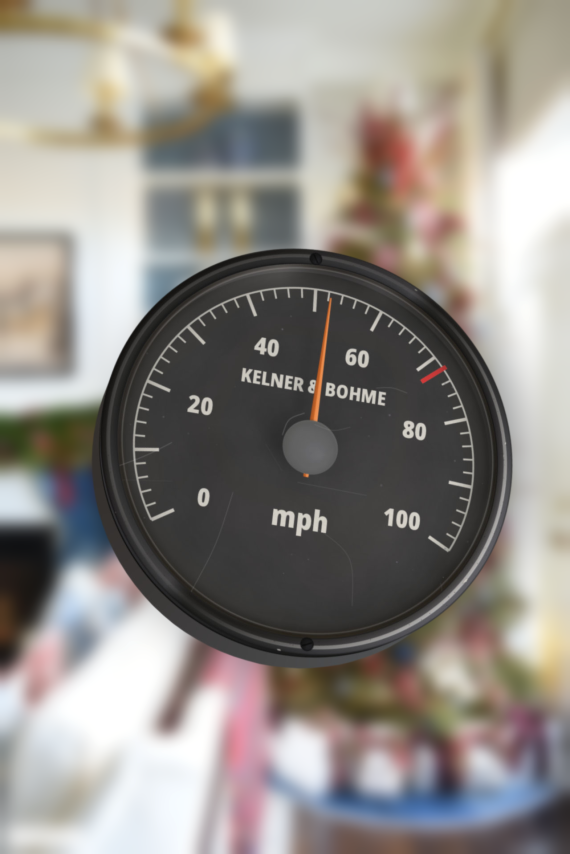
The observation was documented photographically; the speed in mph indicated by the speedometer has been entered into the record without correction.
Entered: 52 mph
